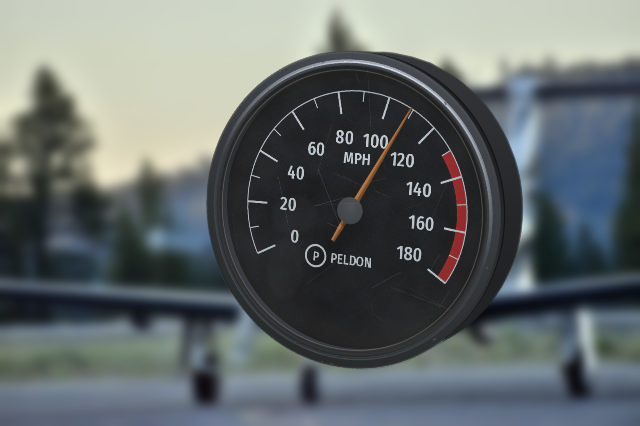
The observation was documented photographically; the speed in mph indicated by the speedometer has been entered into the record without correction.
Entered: 110 mph
